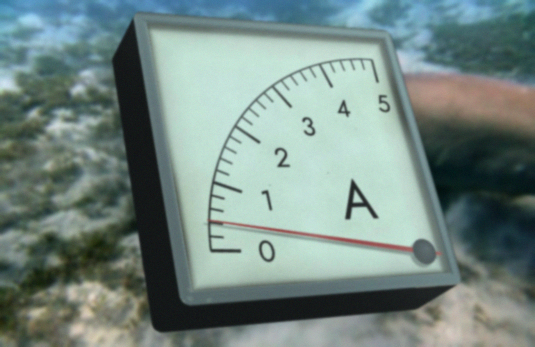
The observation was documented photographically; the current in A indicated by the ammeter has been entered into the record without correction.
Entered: 0.4 A
